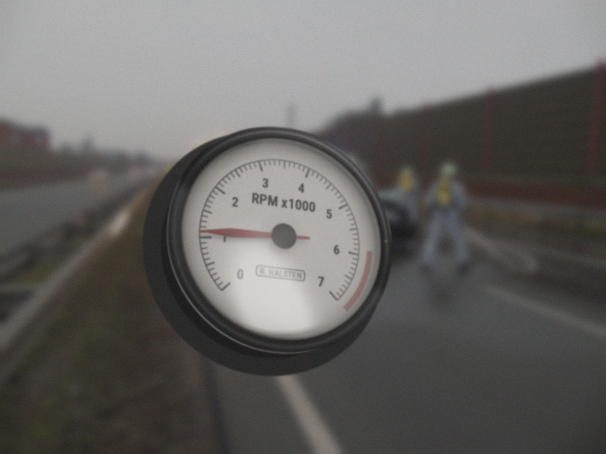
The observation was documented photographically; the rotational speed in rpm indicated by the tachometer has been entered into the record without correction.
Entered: 1100 rpm
